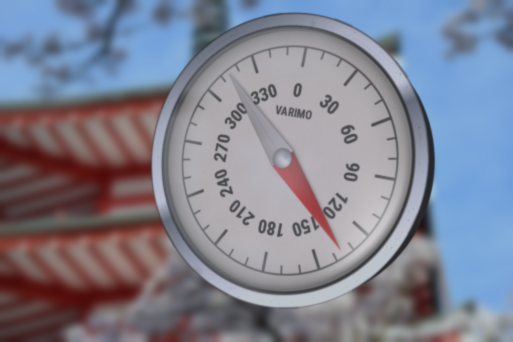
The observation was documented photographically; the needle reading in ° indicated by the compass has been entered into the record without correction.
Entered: 135 °
